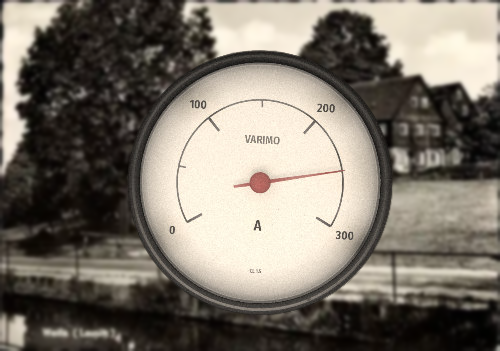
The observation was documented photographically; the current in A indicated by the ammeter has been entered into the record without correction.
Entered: 250 A
